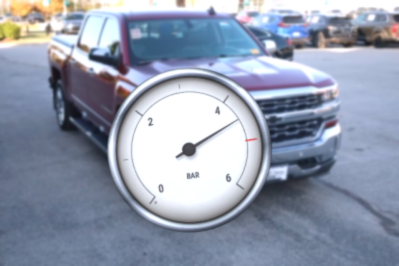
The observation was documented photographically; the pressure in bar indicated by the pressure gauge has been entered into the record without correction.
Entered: 4.5 bar
